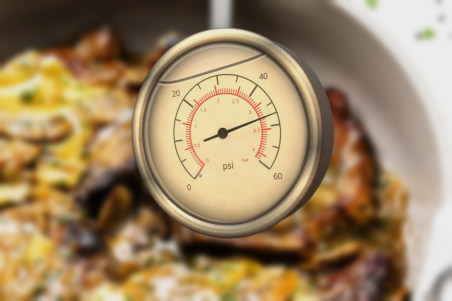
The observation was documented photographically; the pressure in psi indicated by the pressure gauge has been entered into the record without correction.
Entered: 47.5 psi
